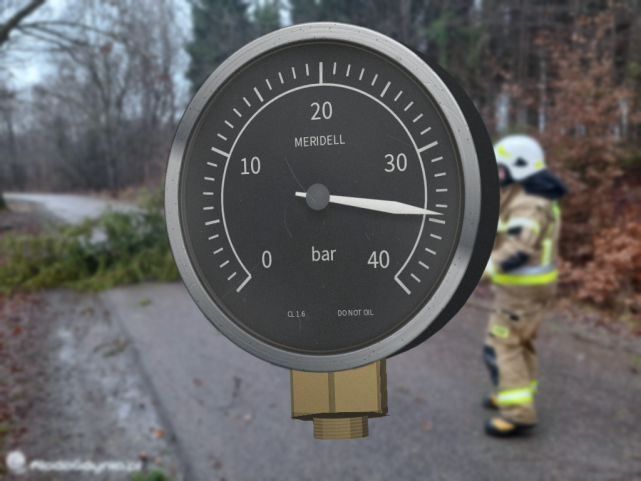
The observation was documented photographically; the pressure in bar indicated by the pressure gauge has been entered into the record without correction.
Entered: 34.5 bar
